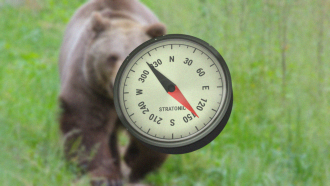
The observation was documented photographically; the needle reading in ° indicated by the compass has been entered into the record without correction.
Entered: 140 °
